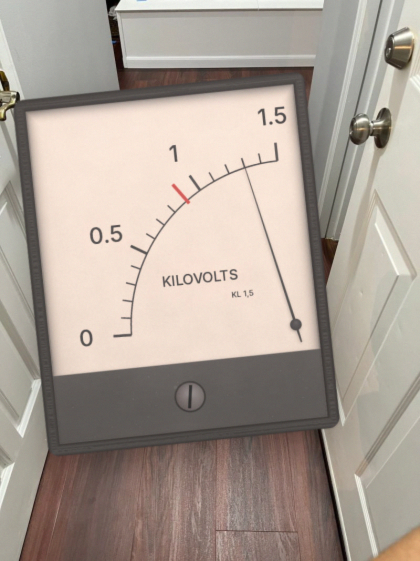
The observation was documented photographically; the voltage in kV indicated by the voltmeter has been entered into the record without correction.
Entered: 1.3 kV
